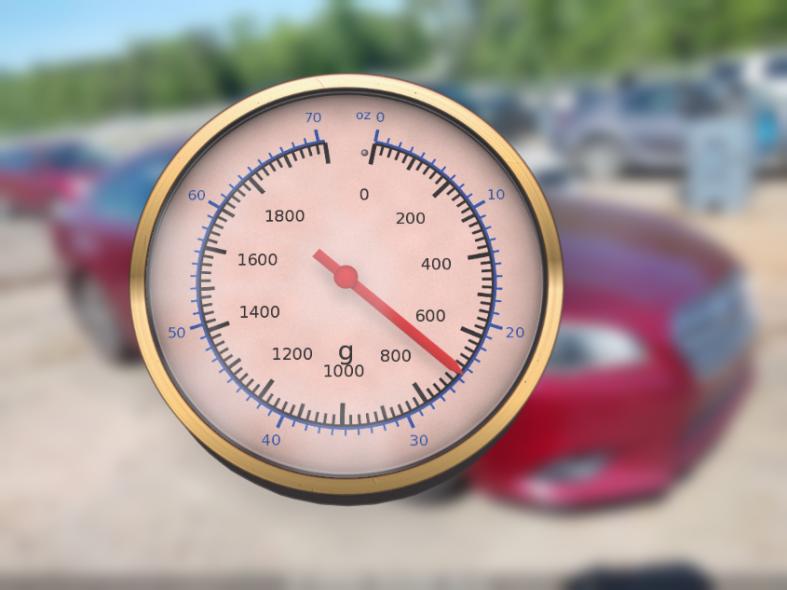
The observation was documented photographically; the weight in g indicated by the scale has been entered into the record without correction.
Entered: 700 g
